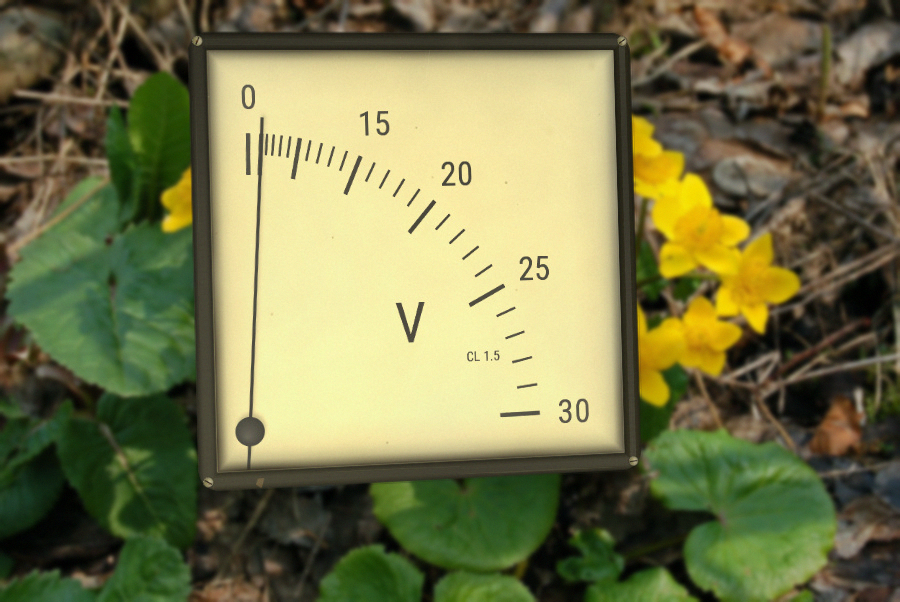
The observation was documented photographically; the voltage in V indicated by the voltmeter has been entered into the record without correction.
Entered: 5 V
